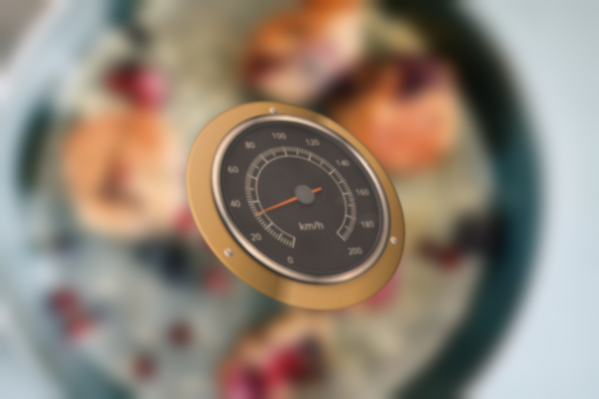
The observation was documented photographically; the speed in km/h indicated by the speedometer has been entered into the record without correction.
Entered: 30 km/h
